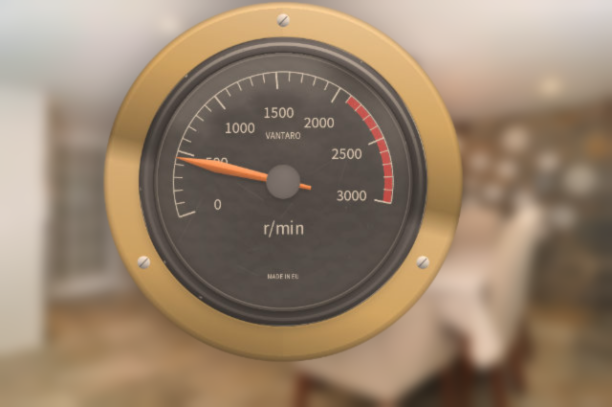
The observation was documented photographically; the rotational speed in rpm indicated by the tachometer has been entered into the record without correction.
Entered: 450 rpm
